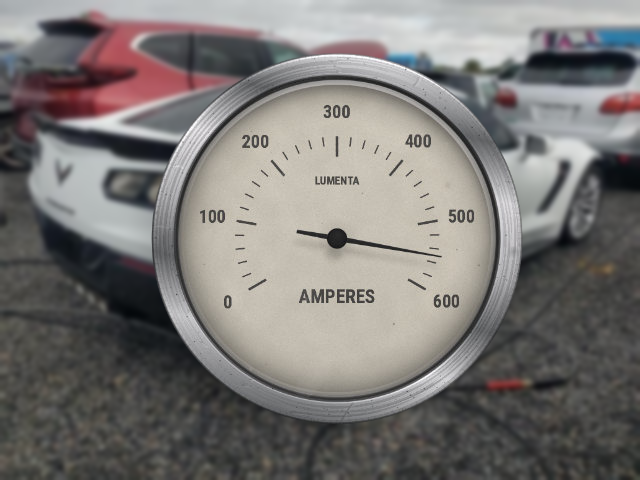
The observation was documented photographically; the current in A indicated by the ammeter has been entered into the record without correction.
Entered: 550 A
